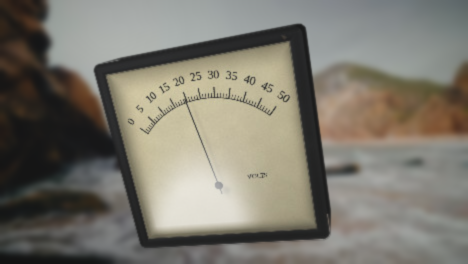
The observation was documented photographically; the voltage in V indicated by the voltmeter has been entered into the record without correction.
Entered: 20 V
